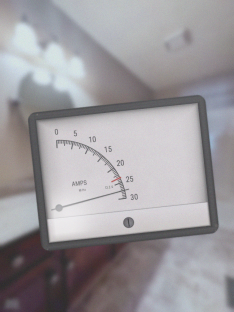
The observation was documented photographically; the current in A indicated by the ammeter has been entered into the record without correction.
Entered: 27.5 A
